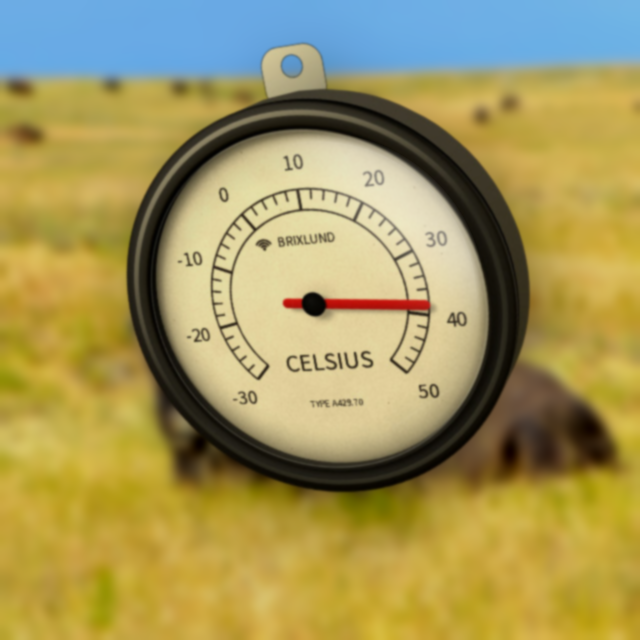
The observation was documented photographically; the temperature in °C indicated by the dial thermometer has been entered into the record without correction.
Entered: 38 °C
